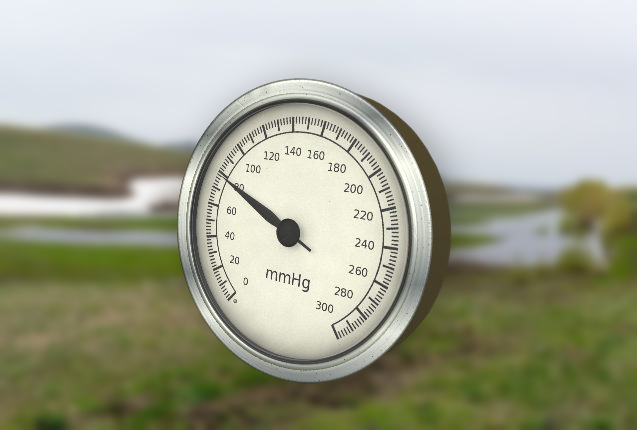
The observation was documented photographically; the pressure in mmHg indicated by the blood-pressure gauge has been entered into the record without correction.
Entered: 80 mmHg
